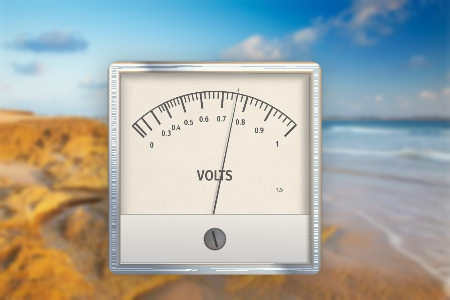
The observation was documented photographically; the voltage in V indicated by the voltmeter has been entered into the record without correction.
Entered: 0.76 V
